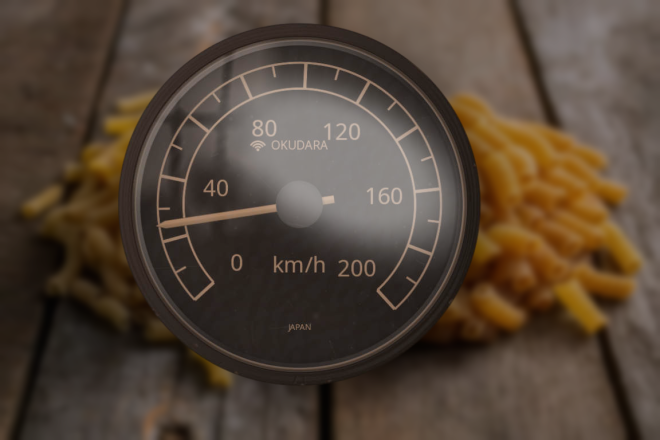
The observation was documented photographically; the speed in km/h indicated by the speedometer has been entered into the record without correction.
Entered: 25 km/h
